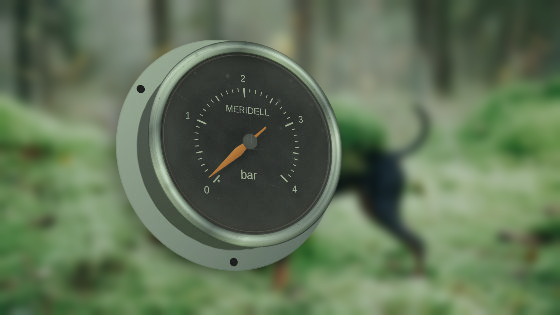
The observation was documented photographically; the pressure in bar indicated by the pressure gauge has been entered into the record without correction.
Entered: 0.1 bar
